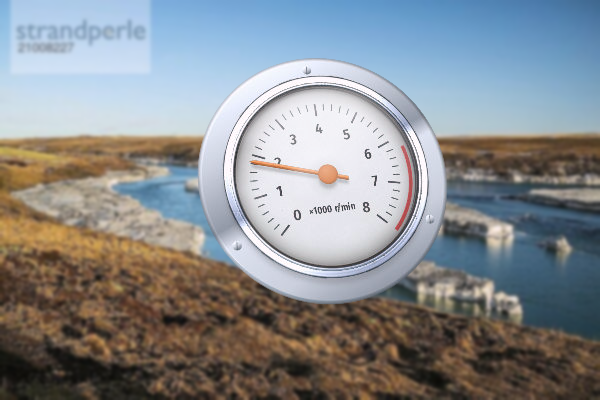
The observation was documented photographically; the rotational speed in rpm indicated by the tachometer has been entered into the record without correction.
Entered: 1800 rpm
